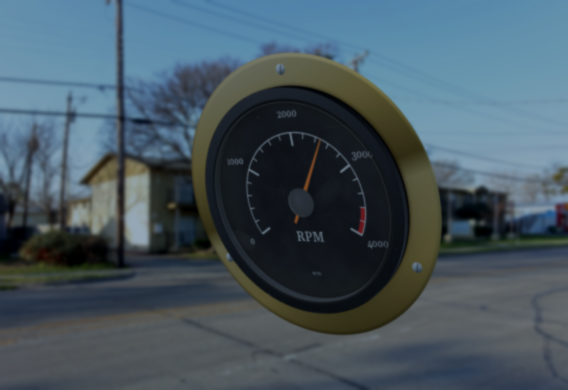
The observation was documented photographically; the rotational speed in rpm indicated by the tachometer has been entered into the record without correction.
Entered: 2500 rpm
